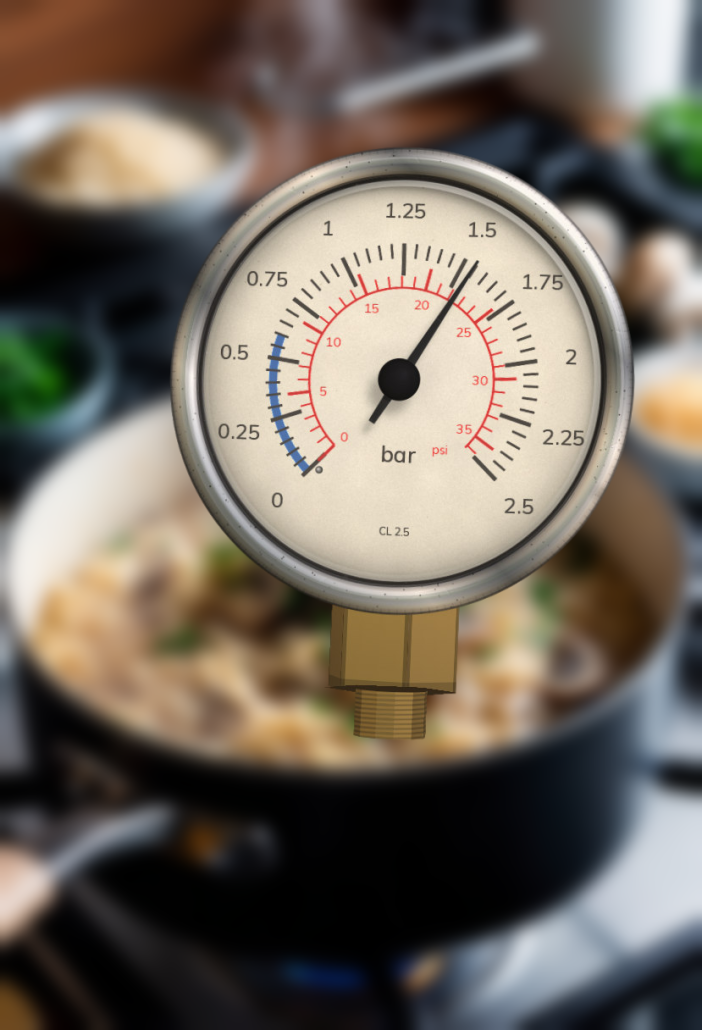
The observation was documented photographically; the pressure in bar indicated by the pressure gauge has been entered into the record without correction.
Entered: 1.55 bar
